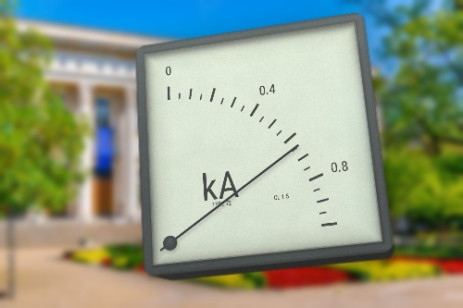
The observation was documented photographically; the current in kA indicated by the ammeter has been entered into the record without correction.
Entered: 0.65 kA
